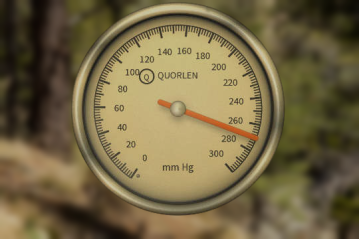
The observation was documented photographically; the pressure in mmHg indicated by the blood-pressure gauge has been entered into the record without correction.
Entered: 270 mmHg
